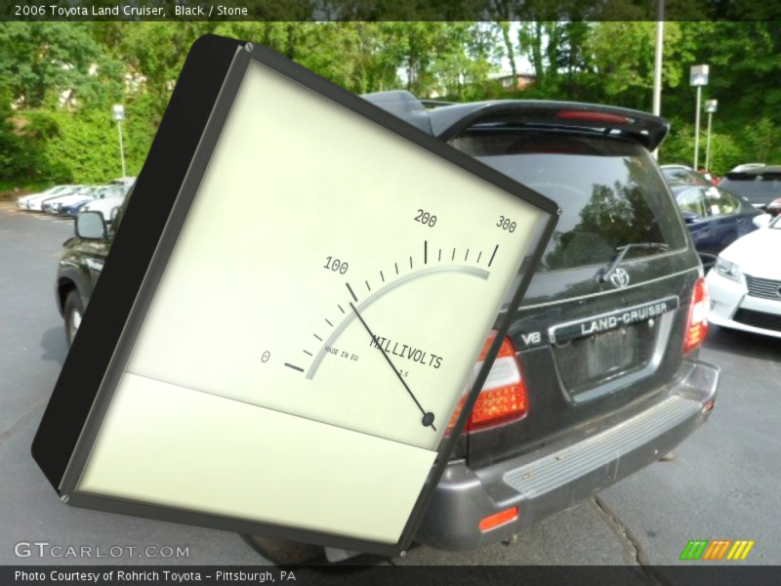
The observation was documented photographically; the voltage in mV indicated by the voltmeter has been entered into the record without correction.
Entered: 90 mV
